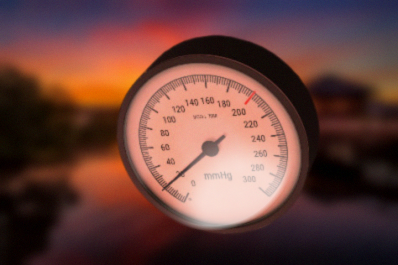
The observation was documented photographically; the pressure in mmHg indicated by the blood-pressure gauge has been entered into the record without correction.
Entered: 20 mmHg
